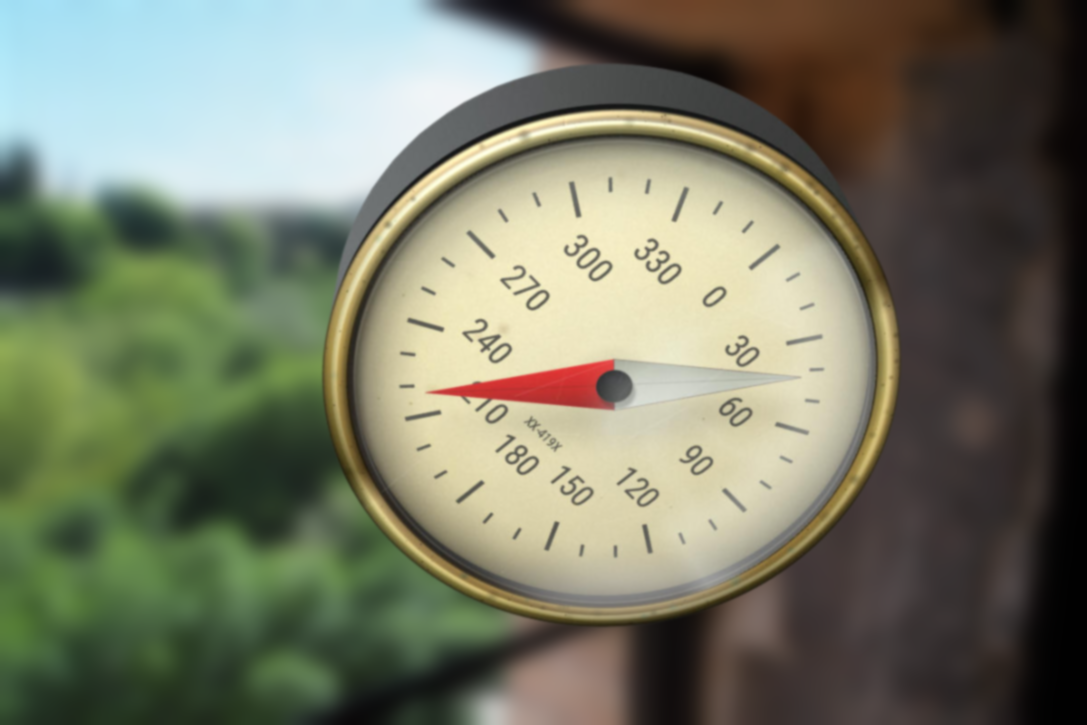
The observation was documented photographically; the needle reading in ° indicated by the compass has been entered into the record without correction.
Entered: 220 °
